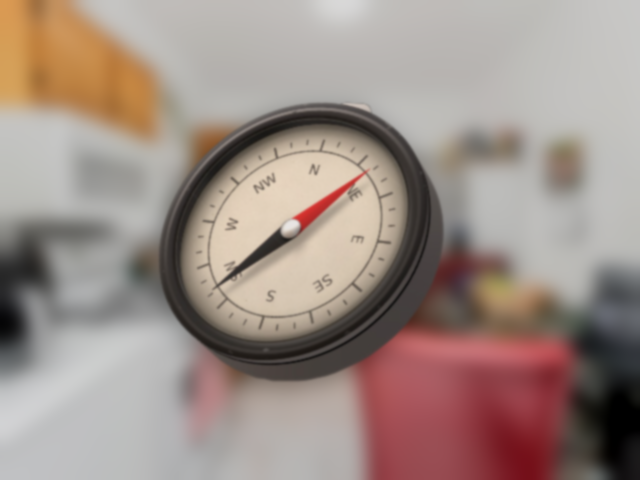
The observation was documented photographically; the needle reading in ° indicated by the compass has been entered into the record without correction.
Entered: 40 °
